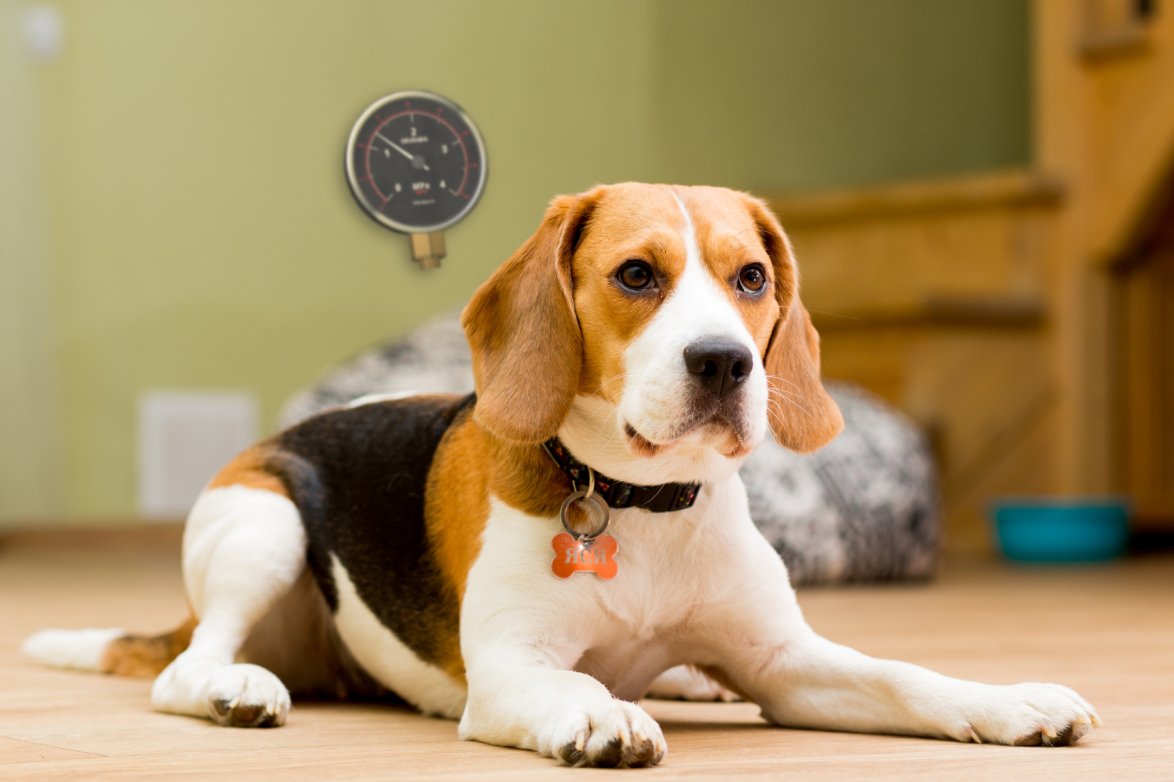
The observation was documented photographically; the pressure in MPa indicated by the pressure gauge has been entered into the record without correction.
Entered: 1.25 MPa
